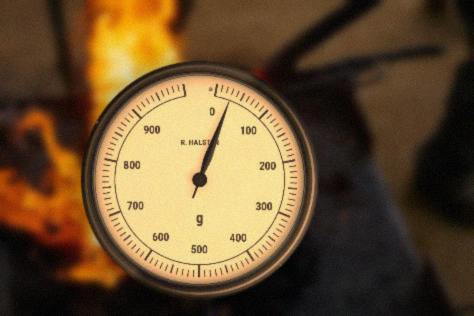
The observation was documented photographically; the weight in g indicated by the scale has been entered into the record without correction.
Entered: 30 g
